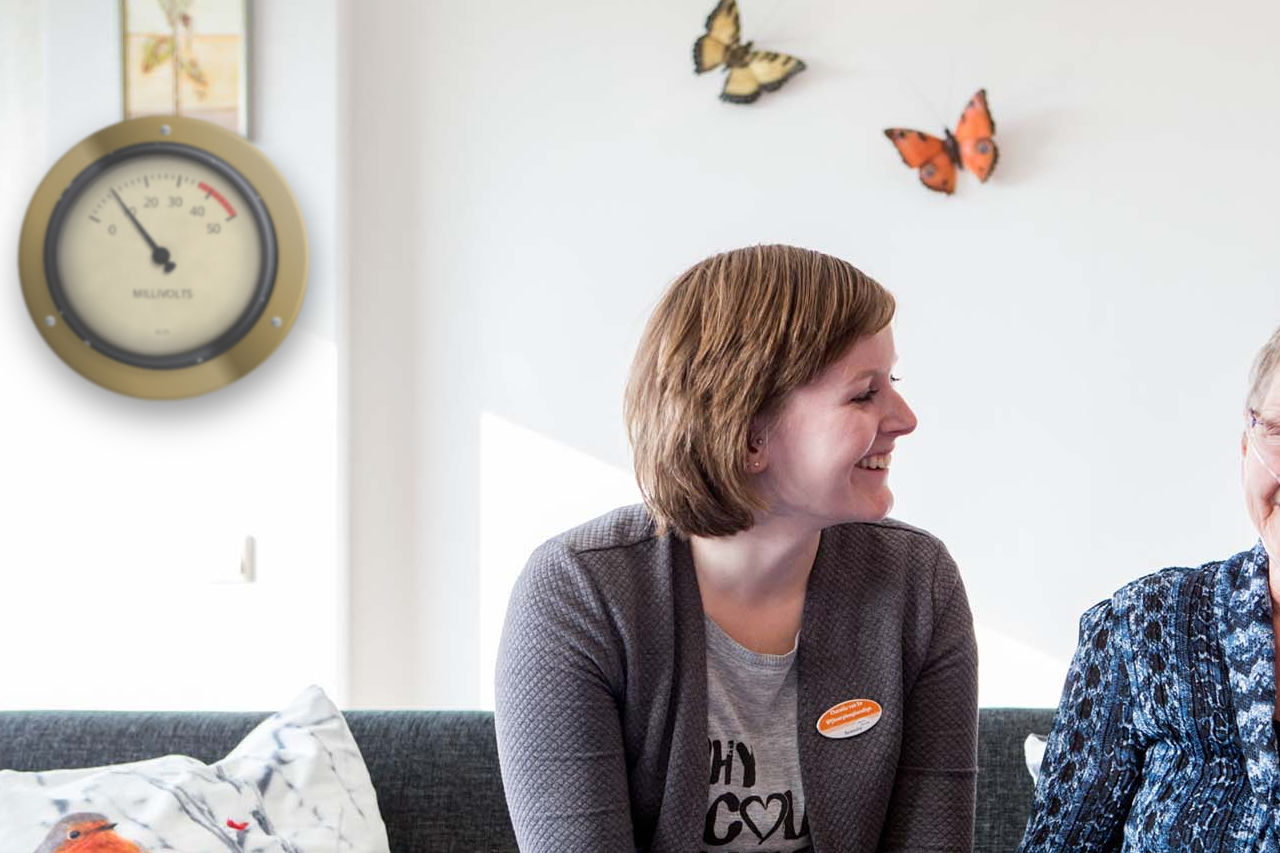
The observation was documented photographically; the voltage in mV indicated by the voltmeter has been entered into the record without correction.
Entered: 10 mV
